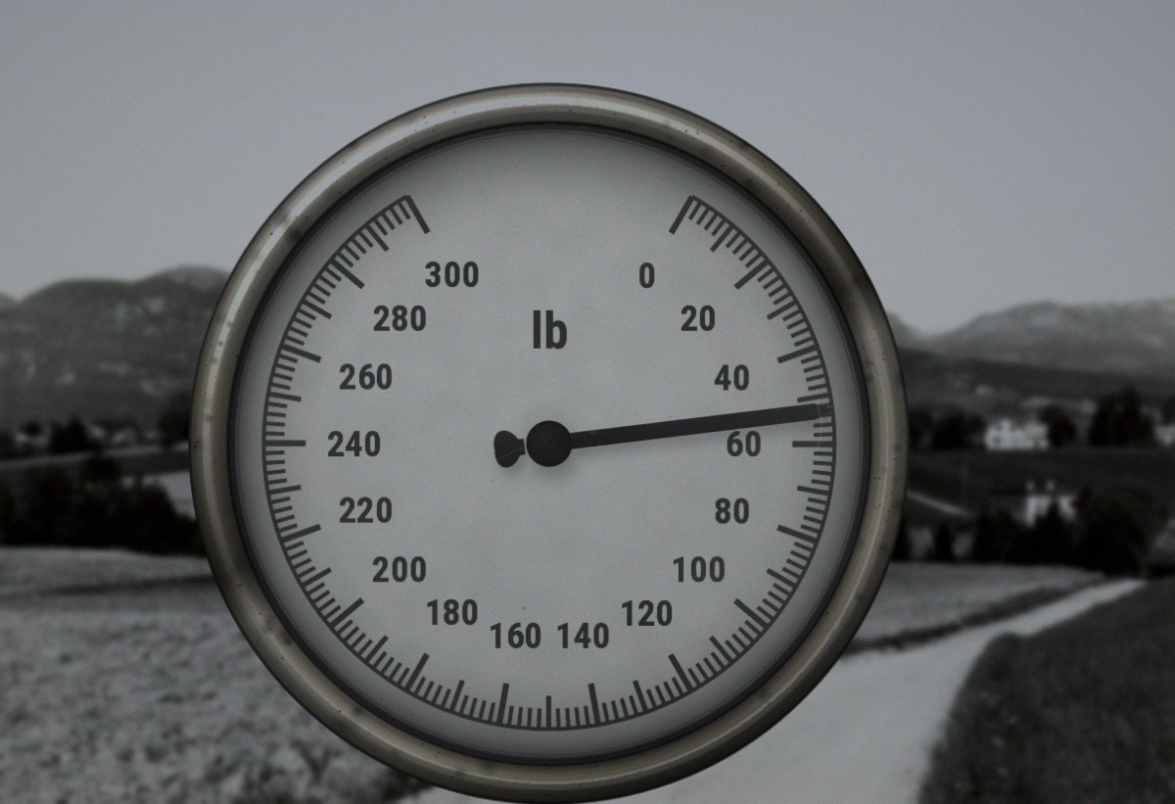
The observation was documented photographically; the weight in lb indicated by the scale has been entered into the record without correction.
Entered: 53 lb
